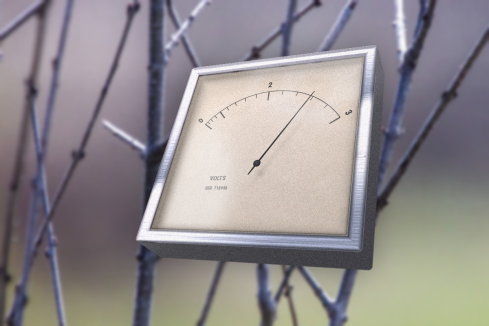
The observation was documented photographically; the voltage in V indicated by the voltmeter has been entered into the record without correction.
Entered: 2.6 V
